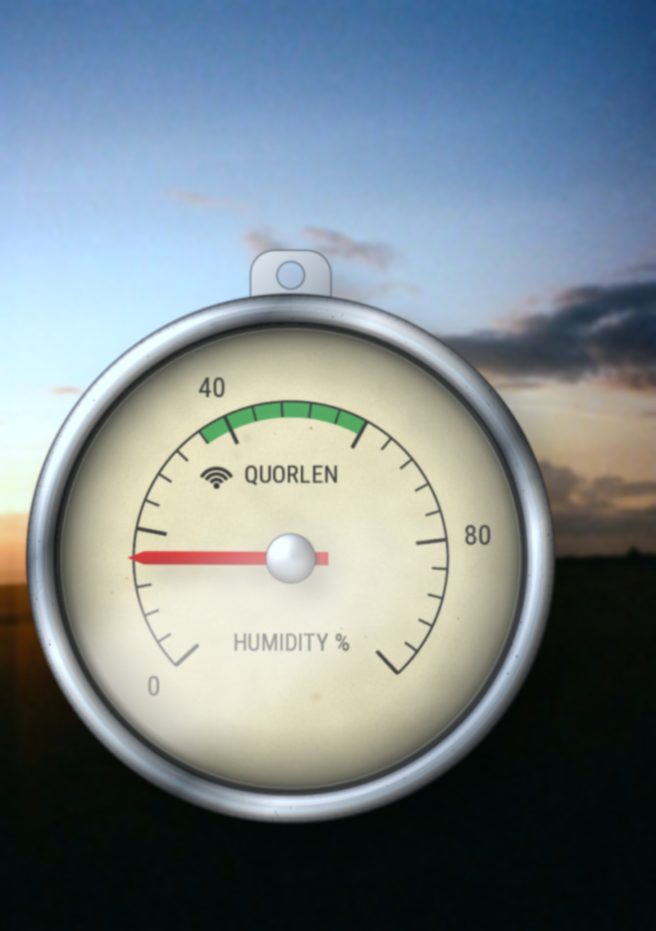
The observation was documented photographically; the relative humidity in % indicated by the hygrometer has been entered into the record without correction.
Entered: 16 %
